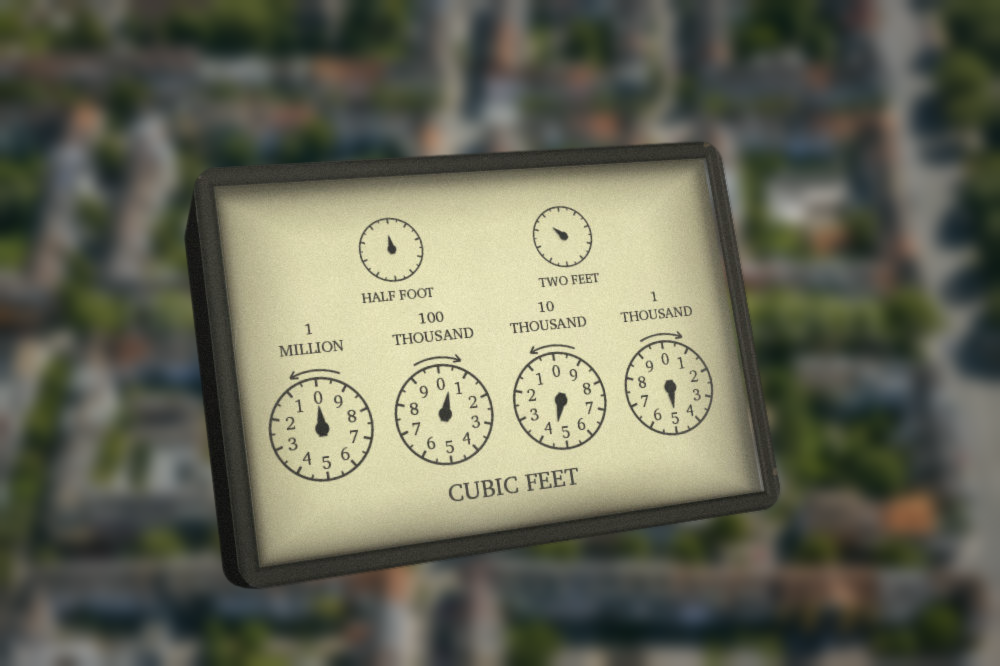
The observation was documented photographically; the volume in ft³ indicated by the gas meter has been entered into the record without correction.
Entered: 4500 ft³
